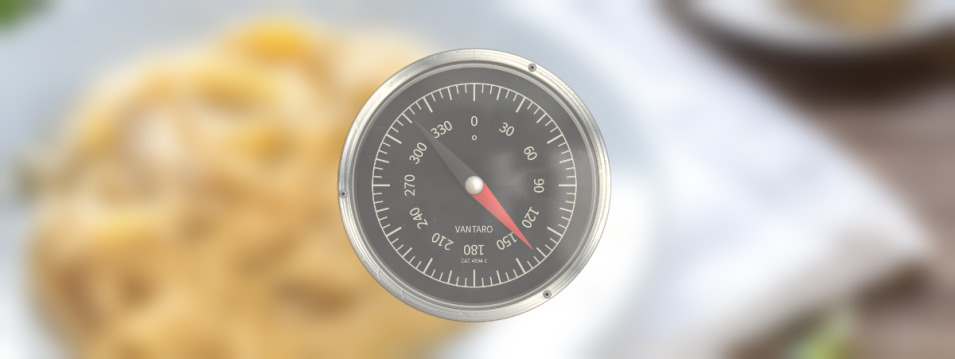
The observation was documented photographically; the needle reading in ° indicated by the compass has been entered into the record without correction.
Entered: 137.5 °
